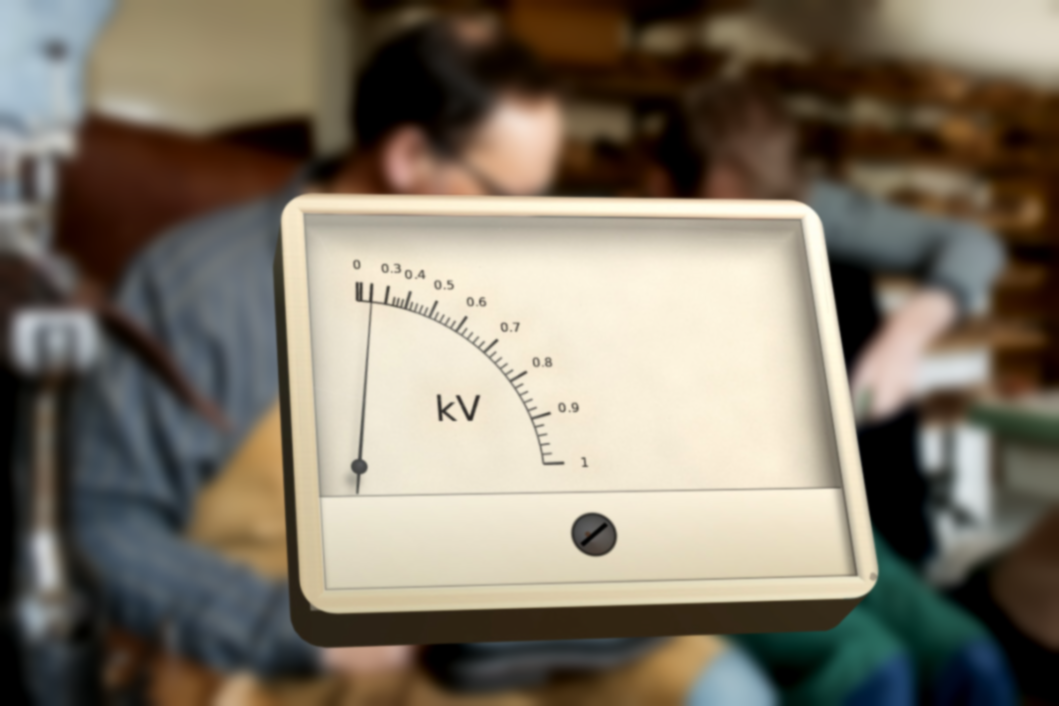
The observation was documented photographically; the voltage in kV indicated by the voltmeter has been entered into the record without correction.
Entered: 0.2 kV
